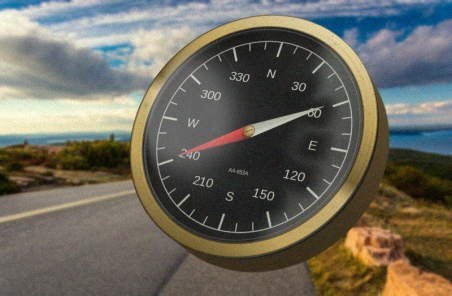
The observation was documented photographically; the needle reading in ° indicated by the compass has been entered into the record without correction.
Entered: 240 °
